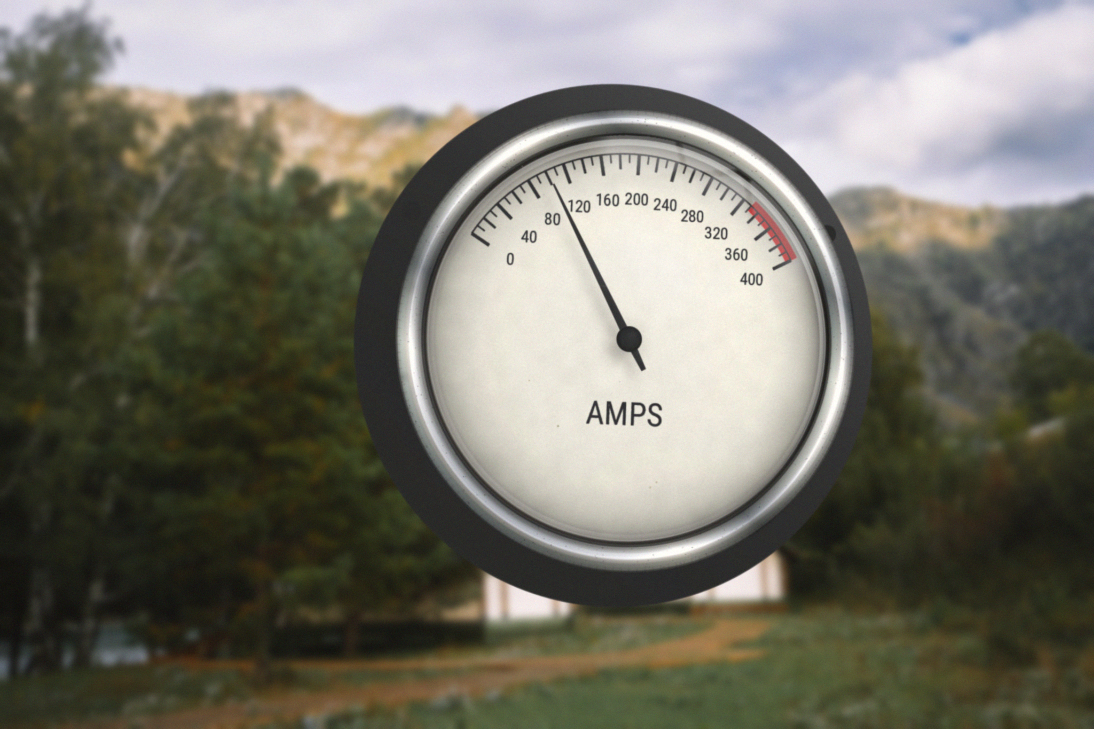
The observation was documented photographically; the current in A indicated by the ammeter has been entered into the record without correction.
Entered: 100 A
